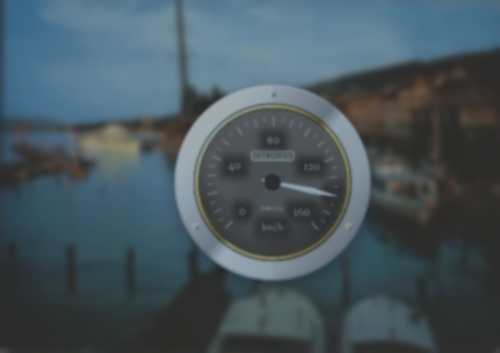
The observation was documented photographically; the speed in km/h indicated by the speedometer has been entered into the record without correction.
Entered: 140 km/h
